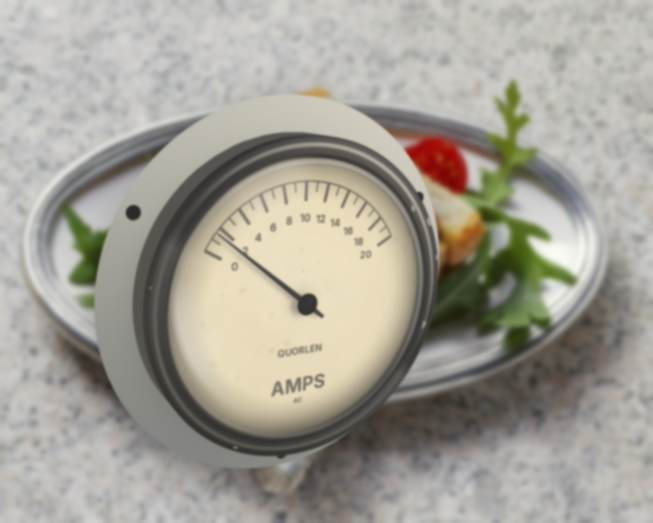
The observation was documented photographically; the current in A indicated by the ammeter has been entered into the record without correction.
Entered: 1.5 A
